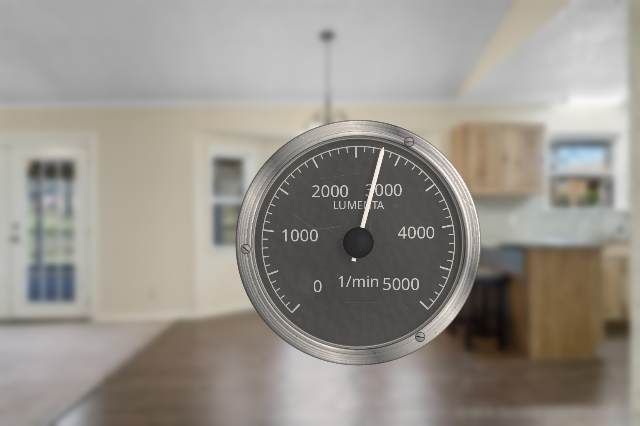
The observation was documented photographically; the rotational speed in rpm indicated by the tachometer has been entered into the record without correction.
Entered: 2800 rpm
